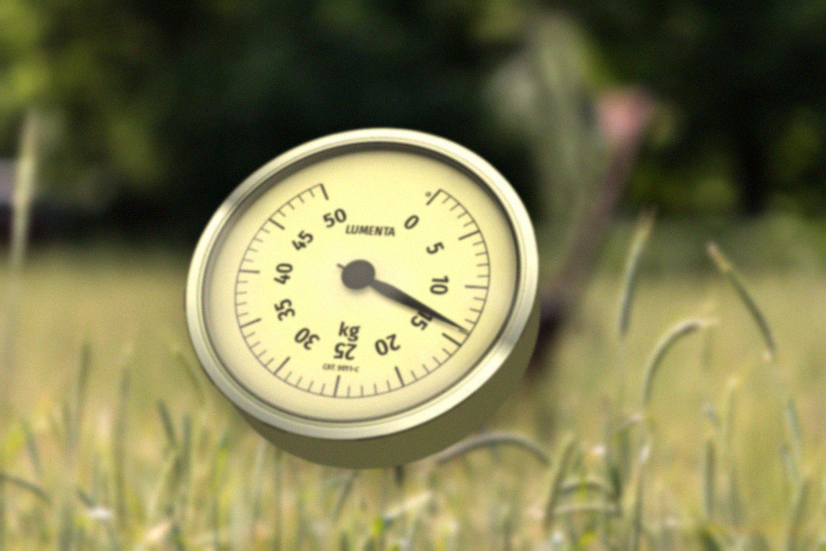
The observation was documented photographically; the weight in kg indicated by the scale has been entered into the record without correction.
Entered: 14 kg
